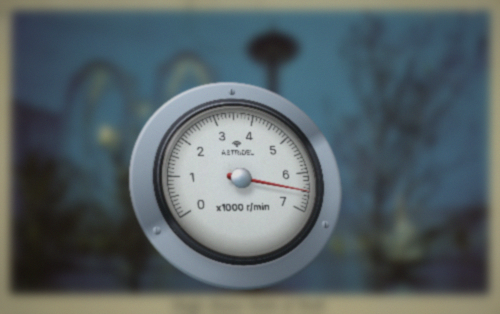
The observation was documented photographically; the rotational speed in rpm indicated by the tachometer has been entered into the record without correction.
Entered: 6500 rpm
